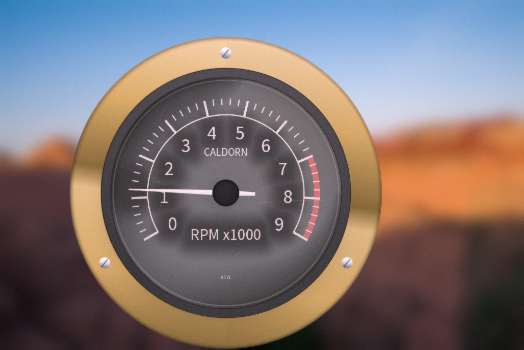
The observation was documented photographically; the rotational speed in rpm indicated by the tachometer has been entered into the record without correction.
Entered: 1200 rpm
